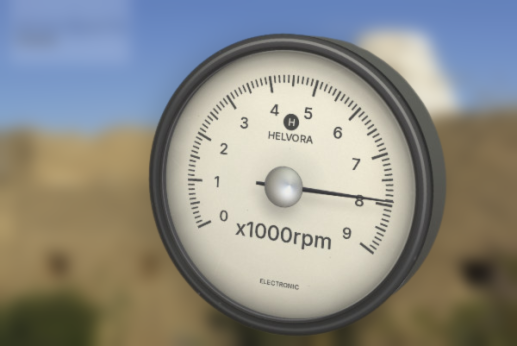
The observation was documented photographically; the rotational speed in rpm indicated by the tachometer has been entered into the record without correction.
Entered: 7900 rpm
